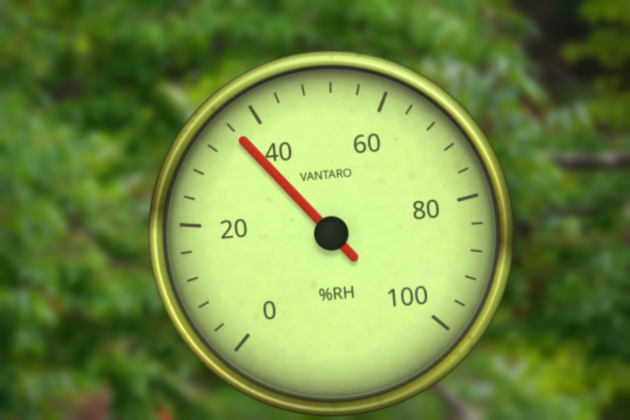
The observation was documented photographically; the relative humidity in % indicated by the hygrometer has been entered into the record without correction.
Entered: 36 %
